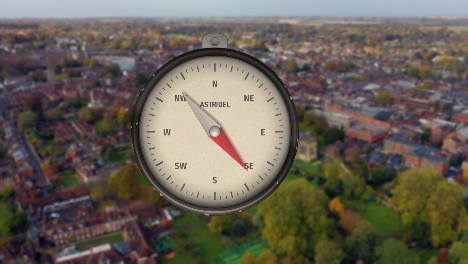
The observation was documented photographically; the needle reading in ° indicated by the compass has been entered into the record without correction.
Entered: 140 °
